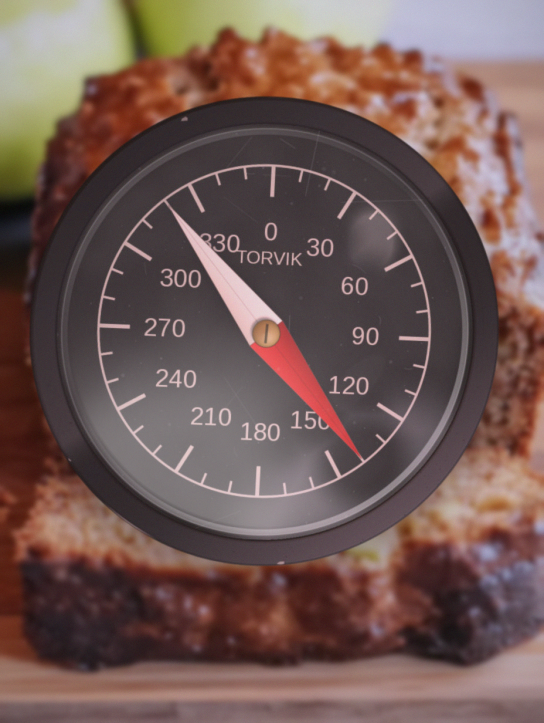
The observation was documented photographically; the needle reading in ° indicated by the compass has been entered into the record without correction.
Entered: 140 °
